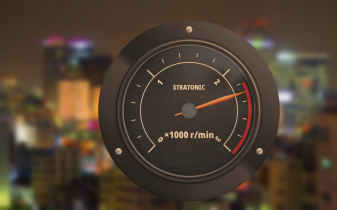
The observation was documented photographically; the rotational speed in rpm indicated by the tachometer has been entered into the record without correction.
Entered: 2300 rpm
